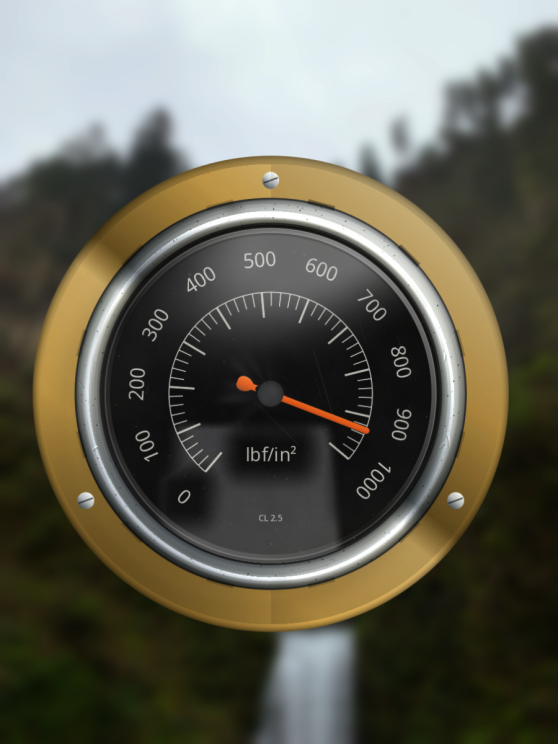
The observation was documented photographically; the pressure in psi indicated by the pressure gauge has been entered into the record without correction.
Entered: 930 psi
